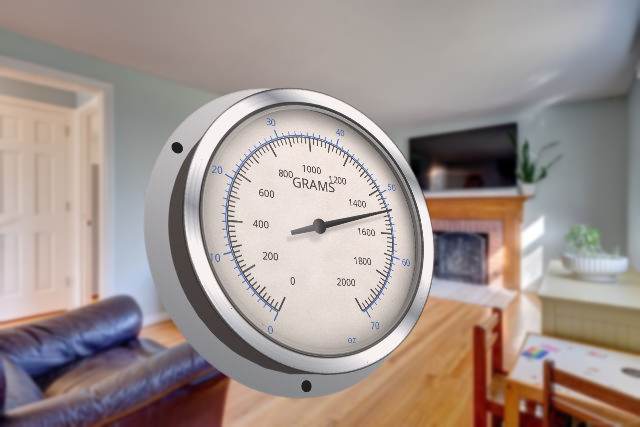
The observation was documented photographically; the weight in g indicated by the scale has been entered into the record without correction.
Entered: 1500 g
